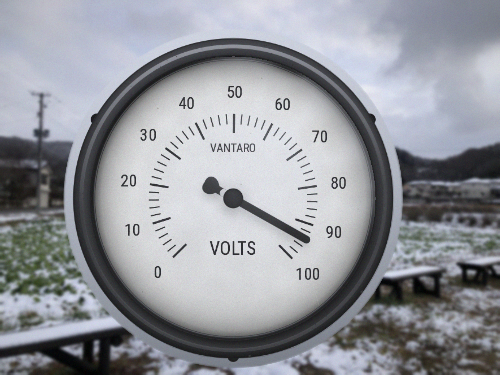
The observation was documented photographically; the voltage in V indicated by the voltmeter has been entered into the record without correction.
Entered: 94 V
